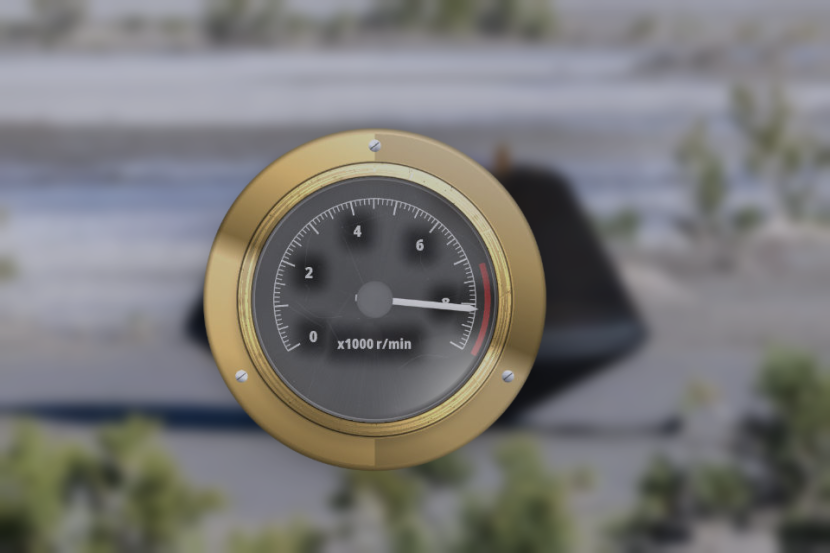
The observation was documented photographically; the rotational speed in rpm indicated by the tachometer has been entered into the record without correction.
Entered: 8100 rpm
